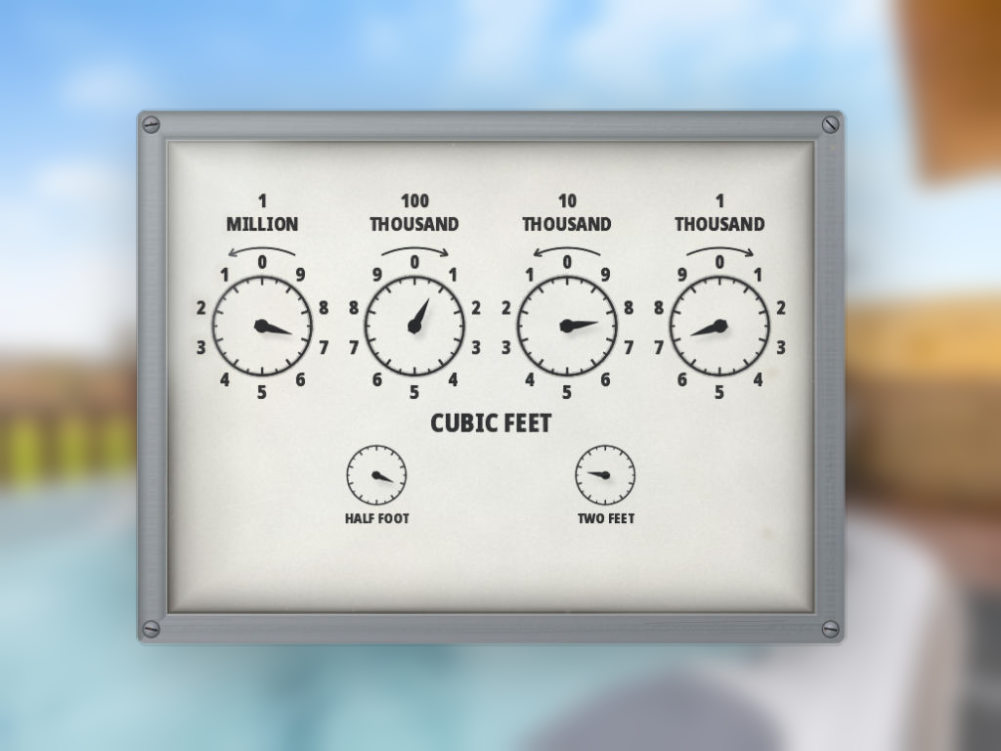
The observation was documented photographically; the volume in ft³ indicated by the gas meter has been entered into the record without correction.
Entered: 707700 ft³
